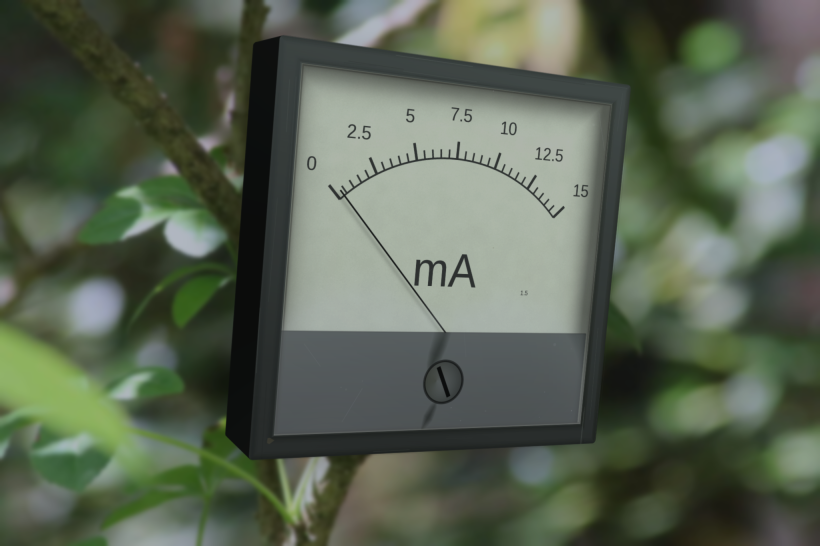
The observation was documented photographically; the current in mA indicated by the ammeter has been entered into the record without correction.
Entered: 0.25 mA
